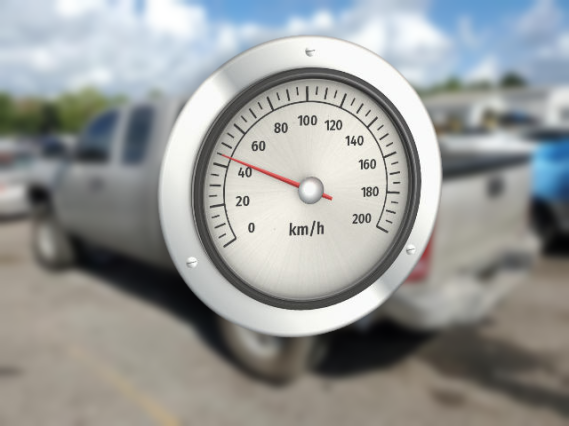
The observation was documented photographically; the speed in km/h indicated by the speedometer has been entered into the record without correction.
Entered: 45 km/h
